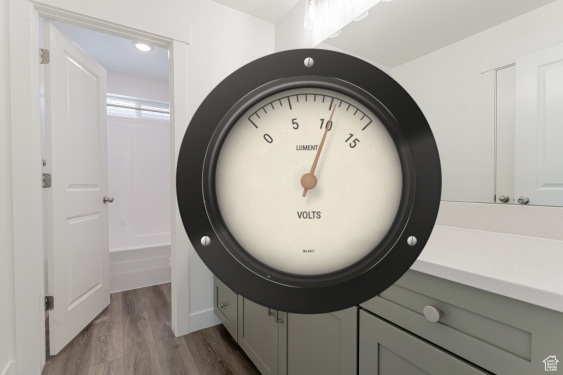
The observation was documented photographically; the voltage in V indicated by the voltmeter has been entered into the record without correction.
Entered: 10.5 V
